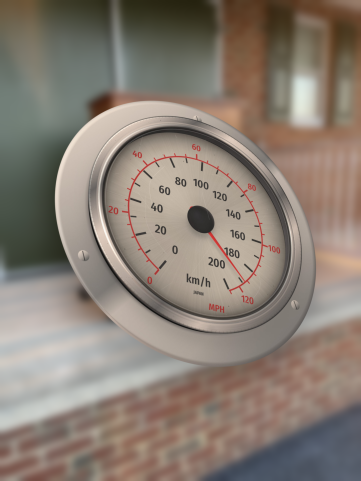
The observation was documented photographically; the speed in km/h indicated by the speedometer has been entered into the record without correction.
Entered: 190 km/h
